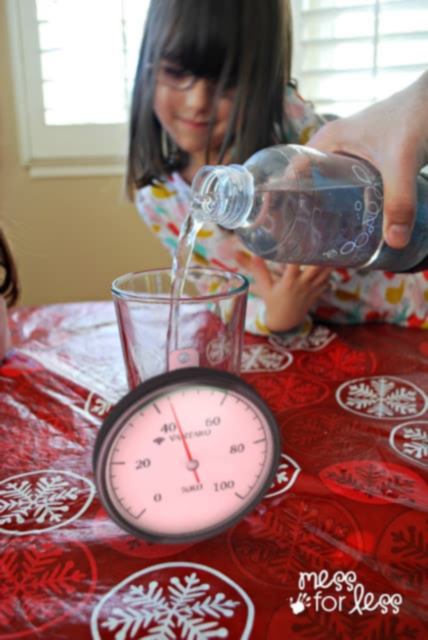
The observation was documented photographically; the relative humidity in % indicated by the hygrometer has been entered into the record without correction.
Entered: 44 %
